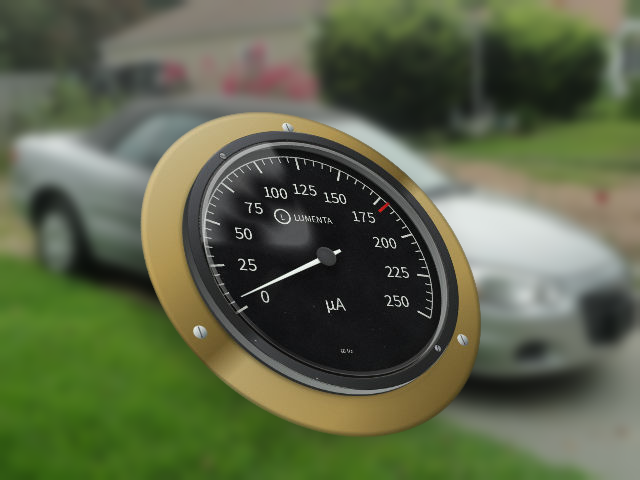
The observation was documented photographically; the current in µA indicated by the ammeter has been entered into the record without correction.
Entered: 5 µA
